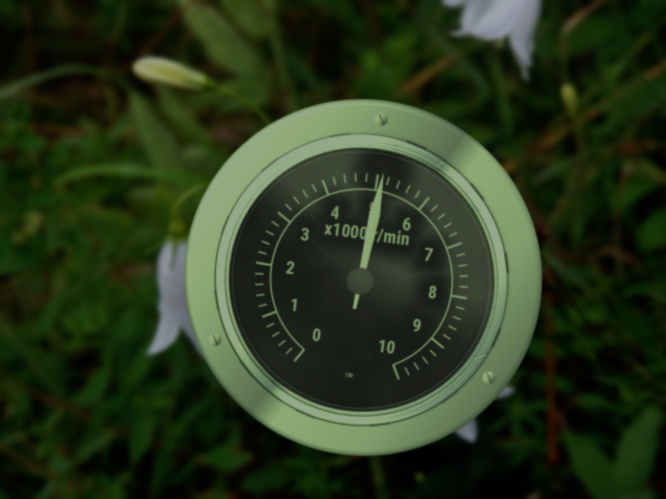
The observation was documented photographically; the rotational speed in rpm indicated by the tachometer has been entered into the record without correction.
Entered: 5100 rpm
